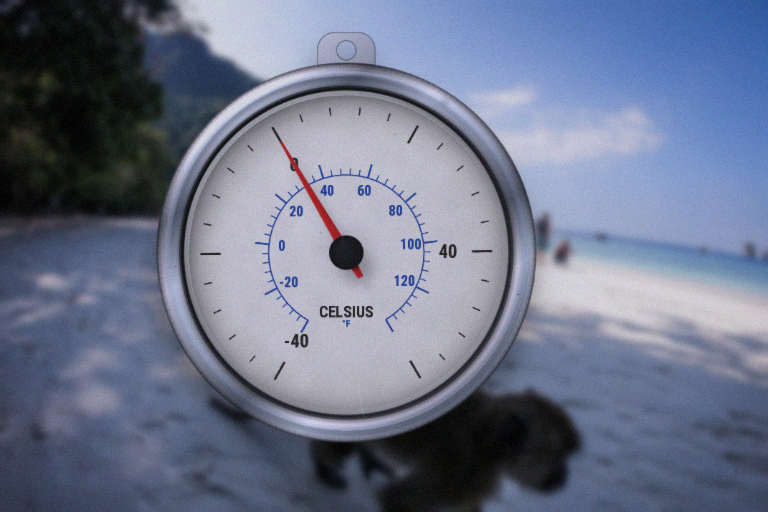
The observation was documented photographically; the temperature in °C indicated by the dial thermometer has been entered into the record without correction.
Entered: 0 °C
